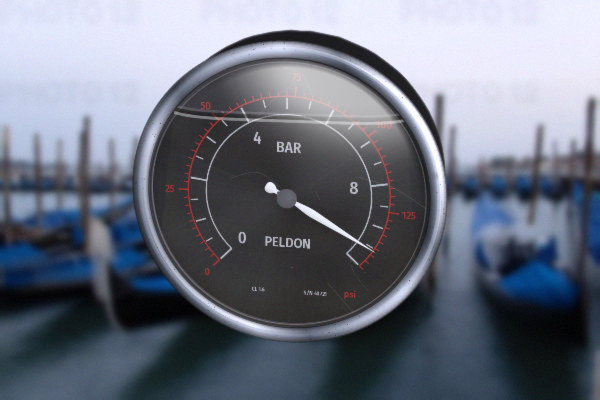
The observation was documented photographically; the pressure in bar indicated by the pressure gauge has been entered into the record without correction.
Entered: 9.5 bar
